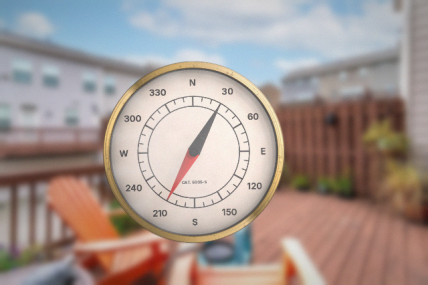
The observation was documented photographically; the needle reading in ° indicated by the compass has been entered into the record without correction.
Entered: 210 °
